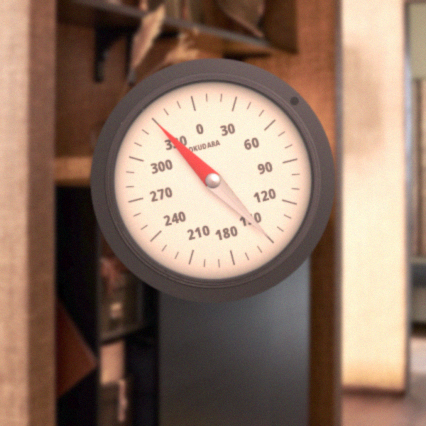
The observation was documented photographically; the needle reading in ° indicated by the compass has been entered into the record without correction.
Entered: 330 °
